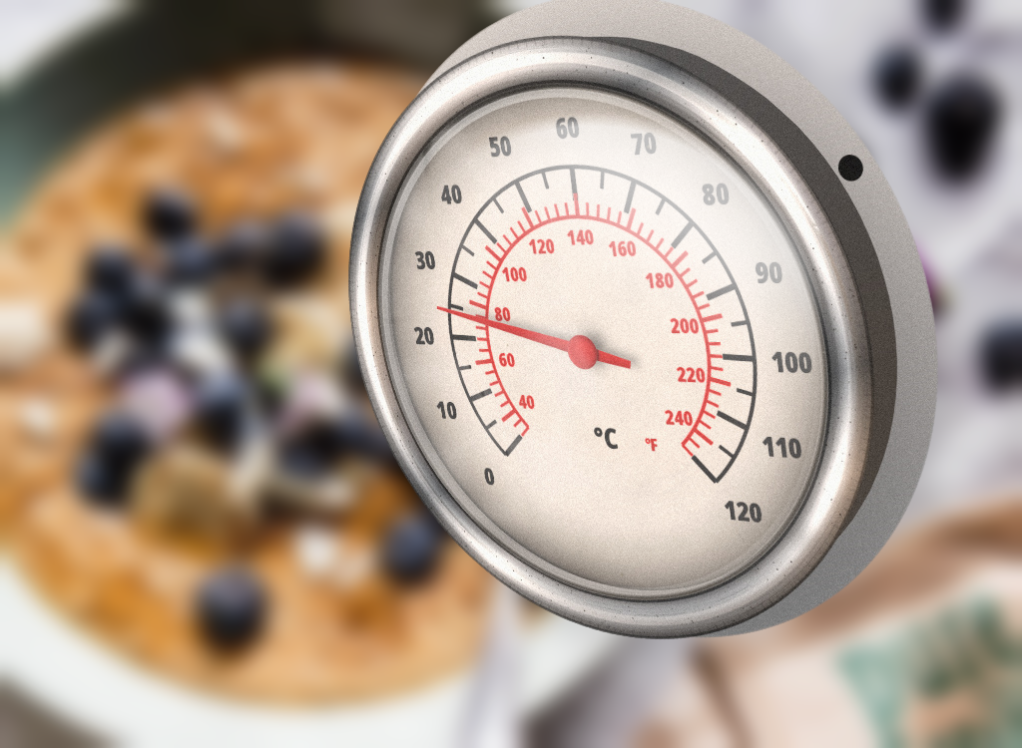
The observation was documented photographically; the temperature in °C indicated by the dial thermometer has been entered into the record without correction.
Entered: 25 °C
